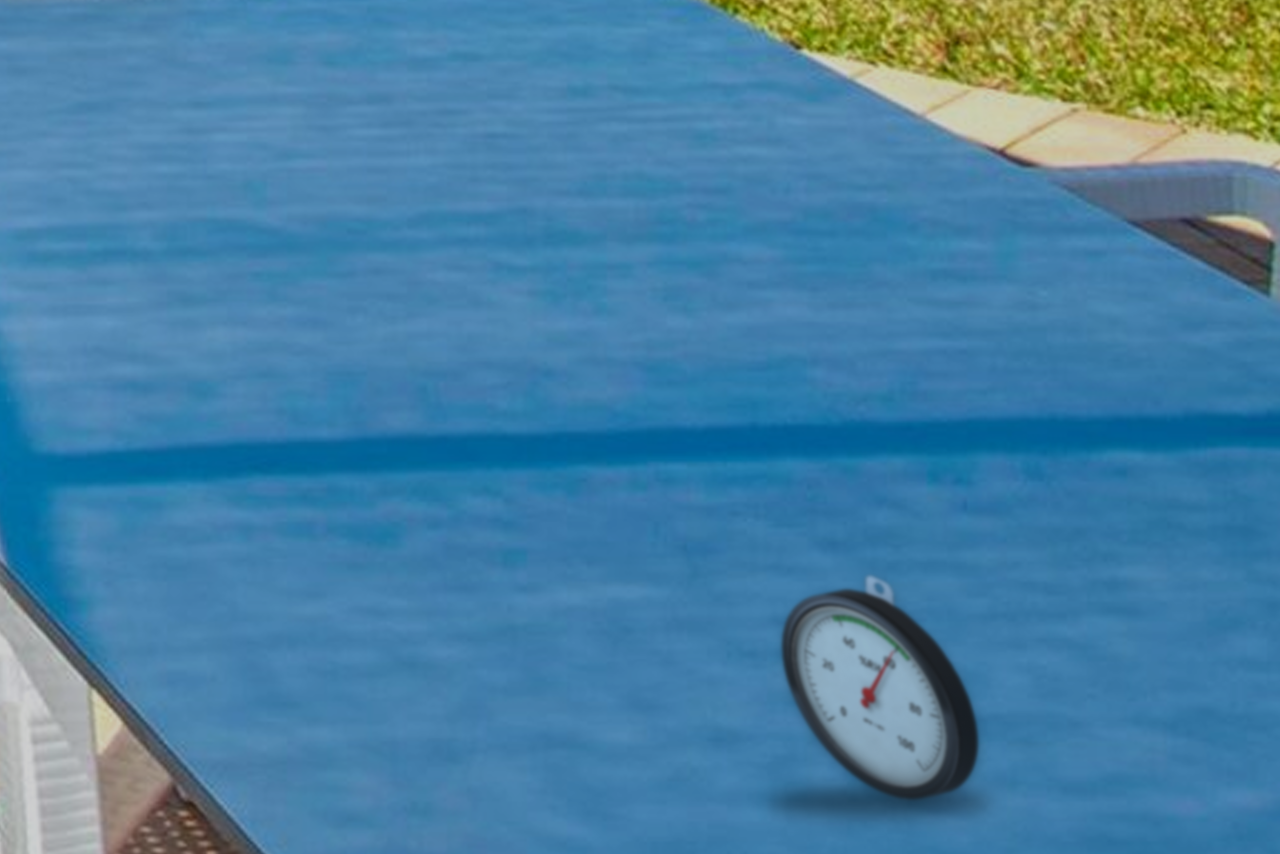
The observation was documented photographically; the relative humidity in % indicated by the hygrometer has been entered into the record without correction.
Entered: 60 %
